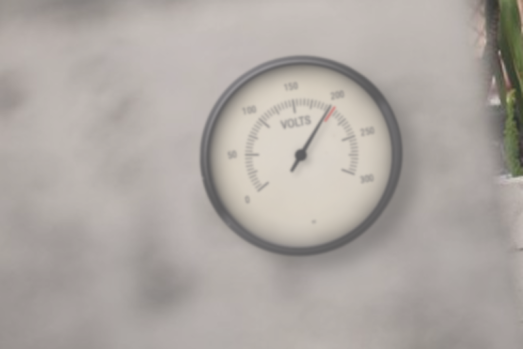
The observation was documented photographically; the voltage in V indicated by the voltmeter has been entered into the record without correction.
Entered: 200 V
